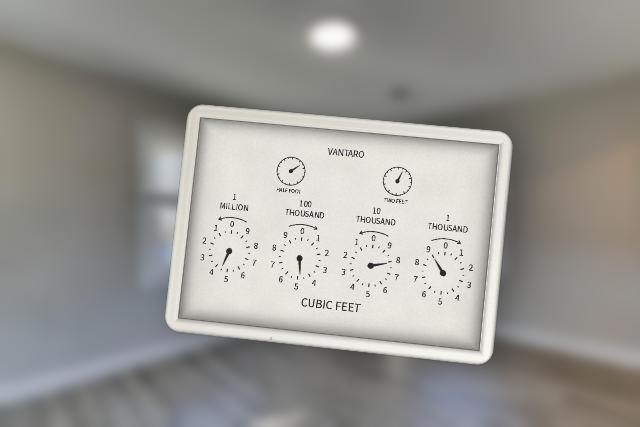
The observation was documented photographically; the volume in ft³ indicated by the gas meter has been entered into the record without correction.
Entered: 447900 ft³
